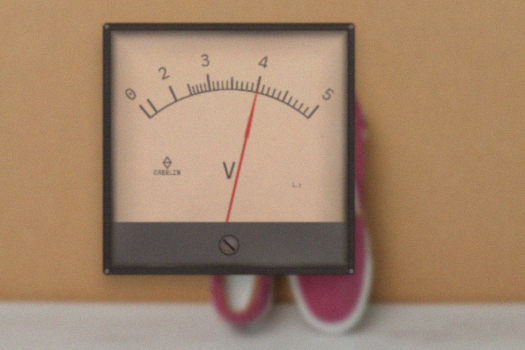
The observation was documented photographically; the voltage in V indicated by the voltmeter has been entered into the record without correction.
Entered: 4 V
